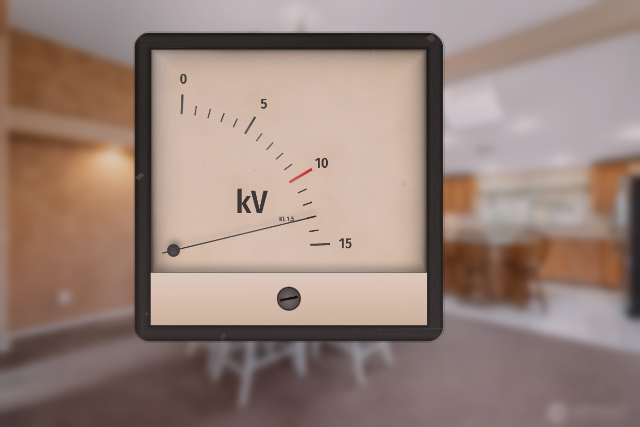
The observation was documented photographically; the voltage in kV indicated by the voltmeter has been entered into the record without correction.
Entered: 13 kV
